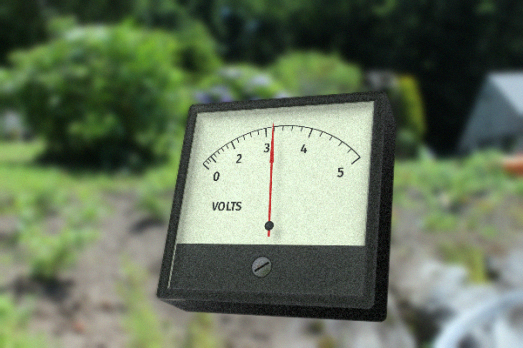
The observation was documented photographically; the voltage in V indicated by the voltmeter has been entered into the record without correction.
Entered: 3.2 V
